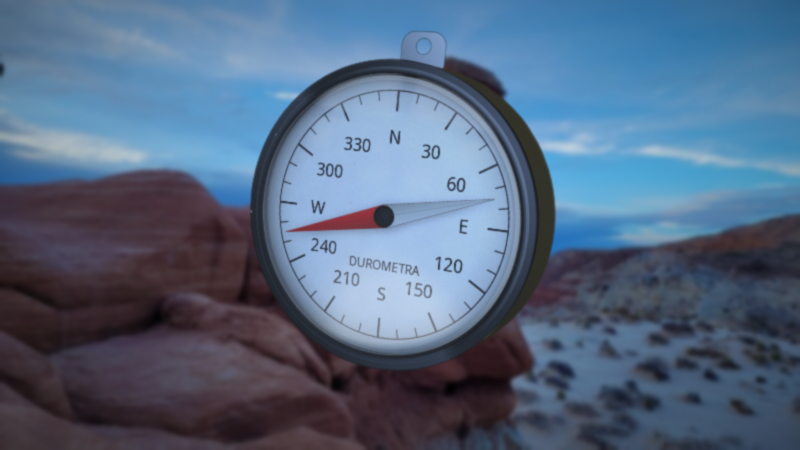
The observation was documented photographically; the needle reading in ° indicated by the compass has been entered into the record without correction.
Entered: 255 °
